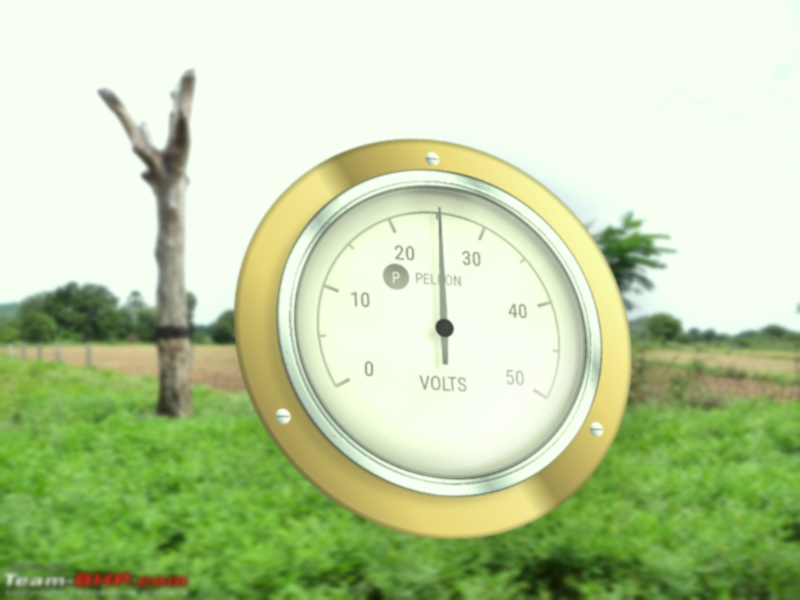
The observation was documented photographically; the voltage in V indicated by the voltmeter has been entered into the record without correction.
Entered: 25 V
